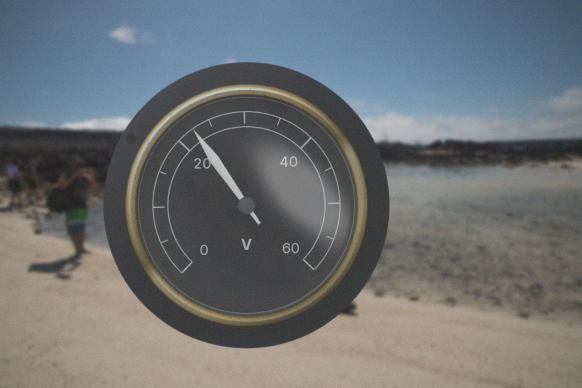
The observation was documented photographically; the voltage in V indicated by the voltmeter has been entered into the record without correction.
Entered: 22.5 V
